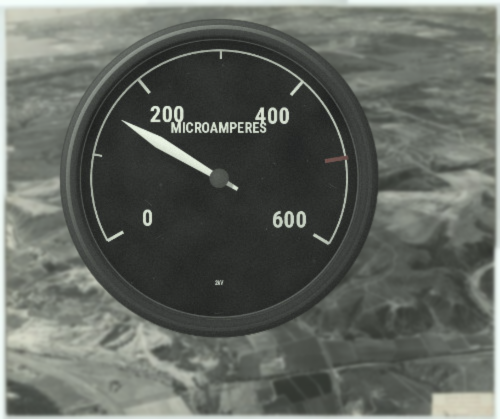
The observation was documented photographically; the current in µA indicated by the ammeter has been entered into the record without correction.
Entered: 150 µA
